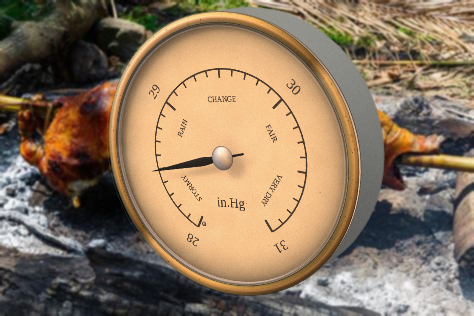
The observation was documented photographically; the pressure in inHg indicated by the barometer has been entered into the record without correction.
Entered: 28.5 inHg
